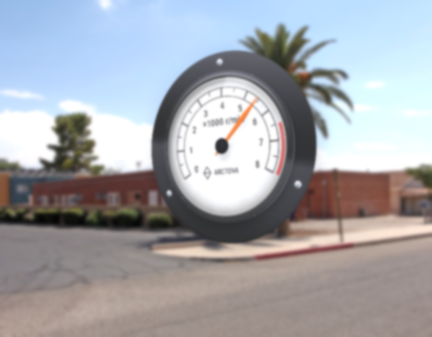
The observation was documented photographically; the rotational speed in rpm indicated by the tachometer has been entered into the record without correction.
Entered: 5500 rpm
